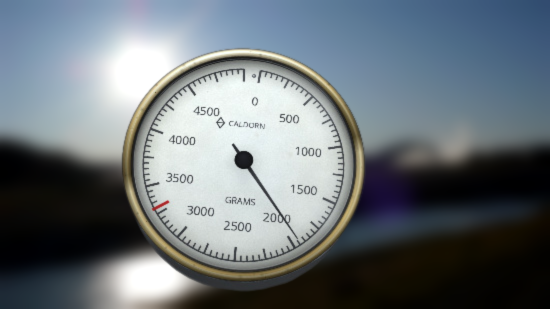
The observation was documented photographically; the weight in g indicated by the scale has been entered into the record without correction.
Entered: 1950 g
